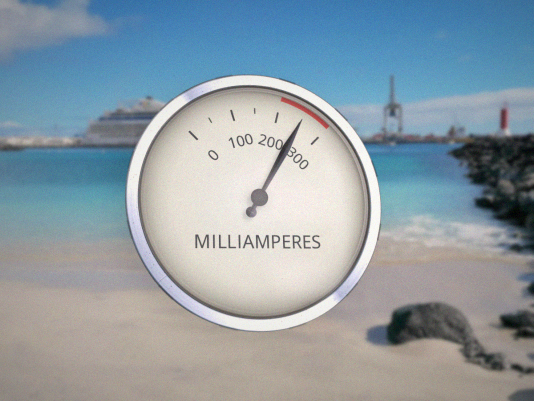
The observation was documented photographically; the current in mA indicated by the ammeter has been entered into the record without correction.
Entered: 250 mA
